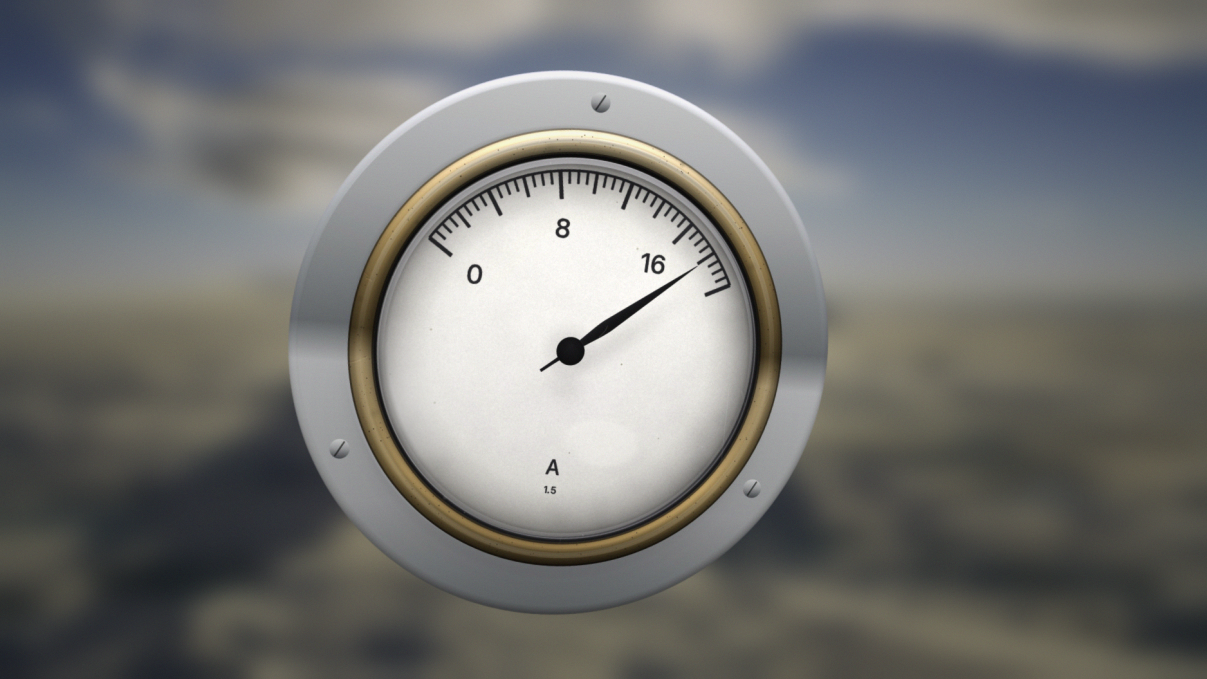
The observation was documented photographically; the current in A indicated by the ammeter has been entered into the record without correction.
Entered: 18 A
